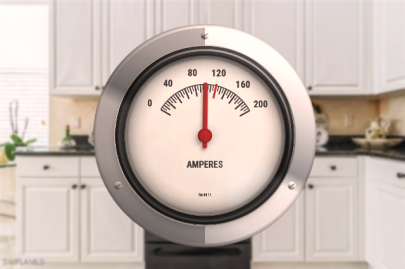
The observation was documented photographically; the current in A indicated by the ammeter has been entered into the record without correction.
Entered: 100 A
